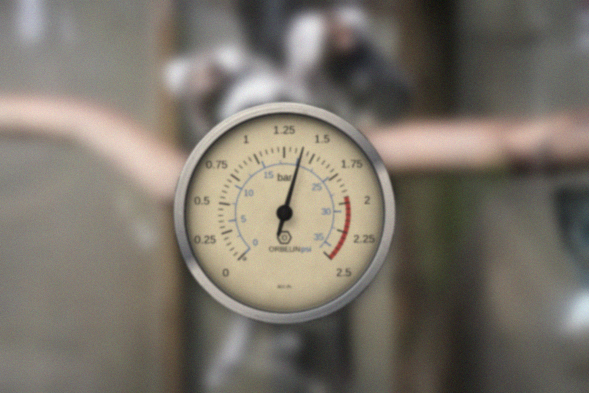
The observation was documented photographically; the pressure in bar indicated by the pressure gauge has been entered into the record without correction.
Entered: 1.4 bar
